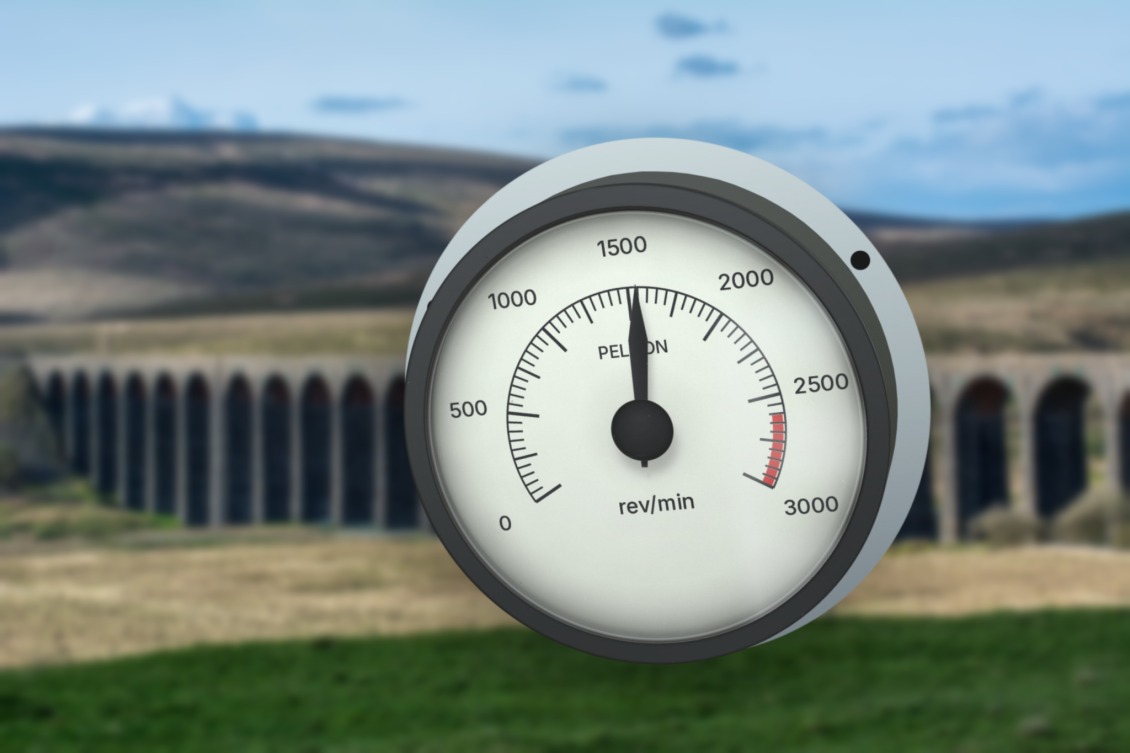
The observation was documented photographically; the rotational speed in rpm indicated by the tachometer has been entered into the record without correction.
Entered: 1550 rpm
